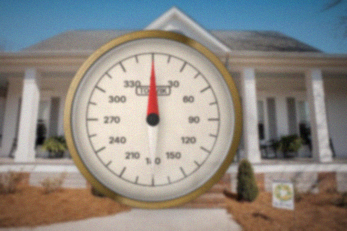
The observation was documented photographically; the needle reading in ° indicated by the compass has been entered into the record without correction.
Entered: 0 °
